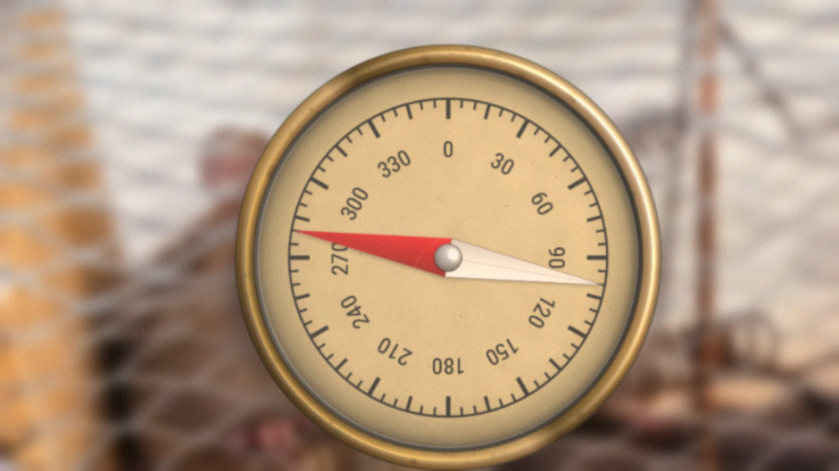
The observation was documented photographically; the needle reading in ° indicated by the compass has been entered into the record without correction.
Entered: 280 °
